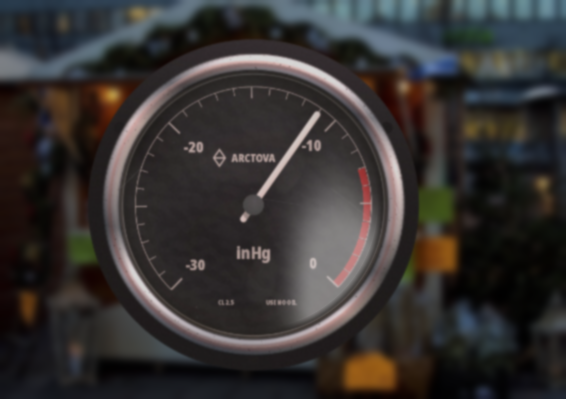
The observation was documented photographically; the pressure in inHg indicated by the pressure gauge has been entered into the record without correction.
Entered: -11 inHg
